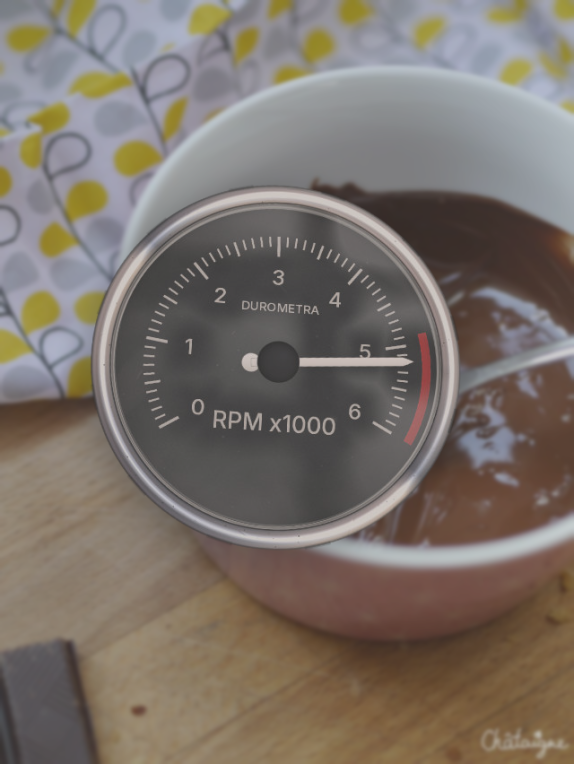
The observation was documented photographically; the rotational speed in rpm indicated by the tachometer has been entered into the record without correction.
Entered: 5200 rpm
